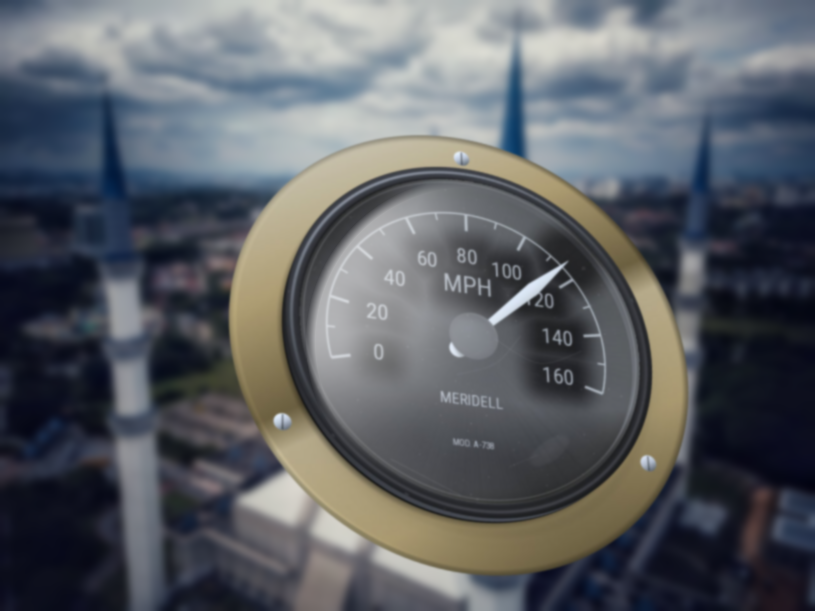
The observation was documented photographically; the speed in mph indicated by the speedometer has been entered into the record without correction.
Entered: 115 mph
